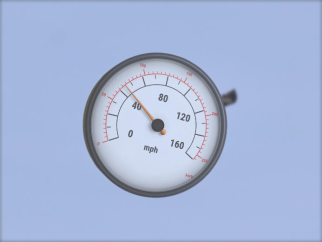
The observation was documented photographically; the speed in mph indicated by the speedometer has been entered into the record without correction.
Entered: 45 mph
